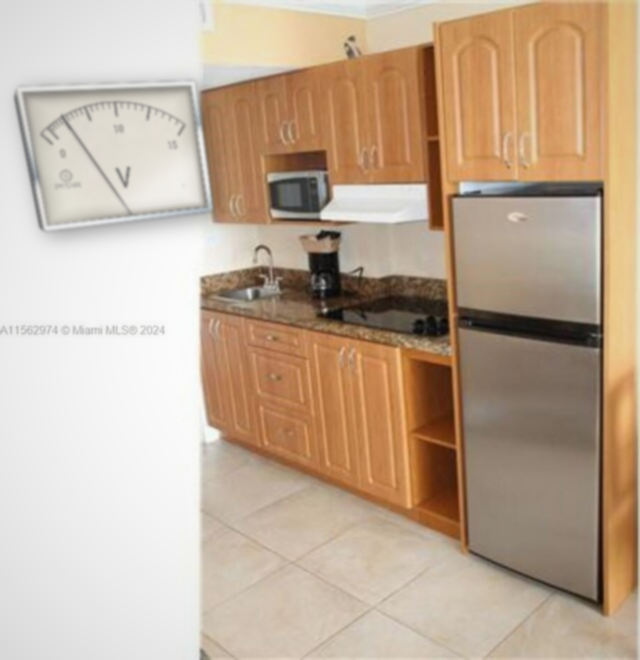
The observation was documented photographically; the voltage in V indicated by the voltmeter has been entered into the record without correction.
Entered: 5 V
